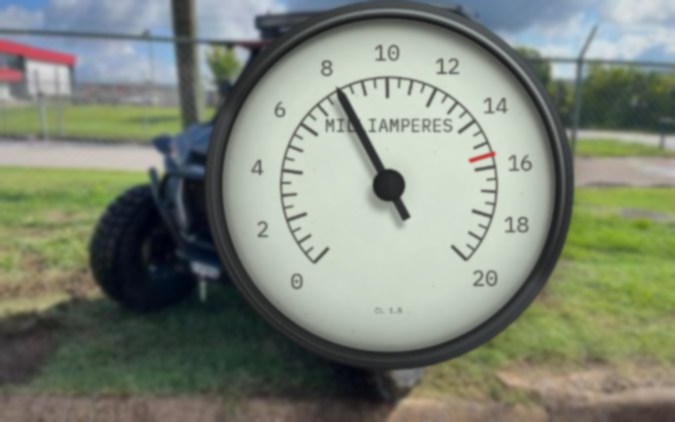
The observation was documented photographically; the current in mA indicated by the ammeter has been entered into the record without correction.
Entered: 8 mA
